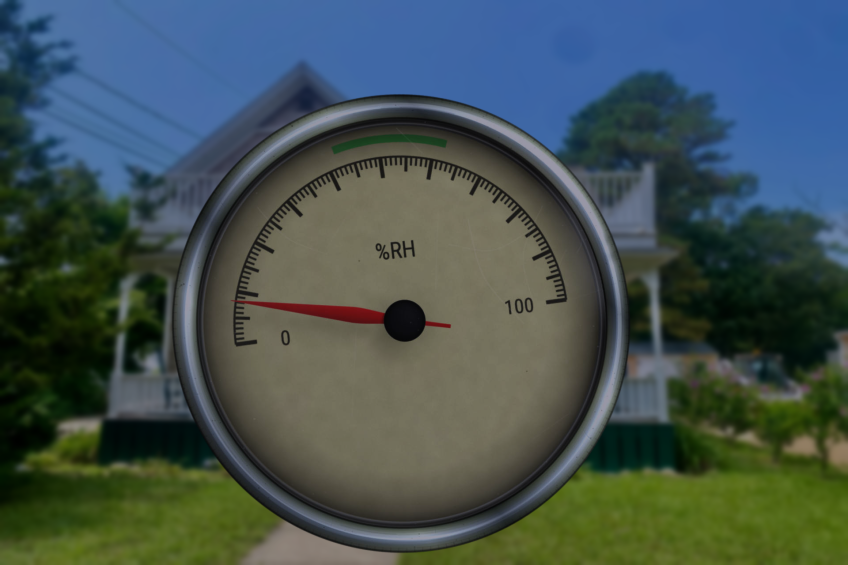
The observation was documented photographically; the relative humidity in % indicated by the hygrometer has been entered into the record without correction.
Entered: 8 %
